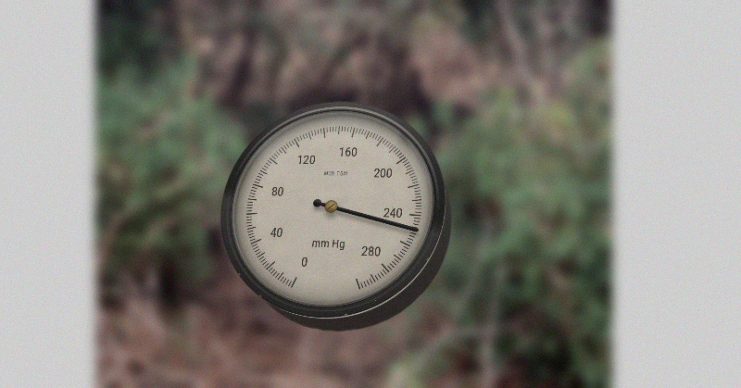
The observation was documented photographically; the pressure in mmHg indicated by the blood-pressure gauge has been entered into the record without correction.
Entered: 250 mmHg
